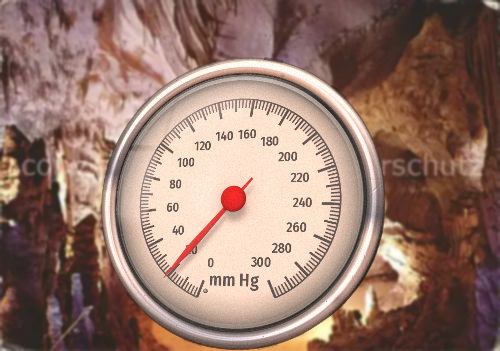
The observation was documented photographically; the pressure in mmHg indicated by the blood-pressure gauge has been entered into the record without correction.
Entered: 20 mmHg
